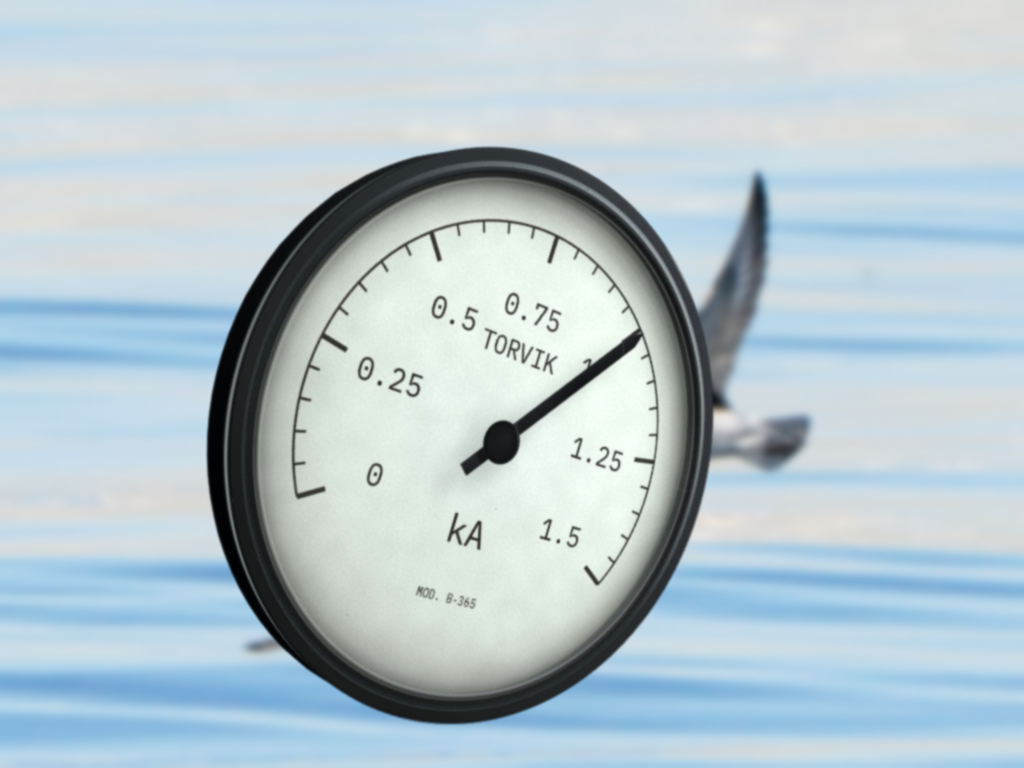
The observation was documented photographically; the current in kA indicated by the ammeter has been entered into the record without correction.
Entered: 1 kA
